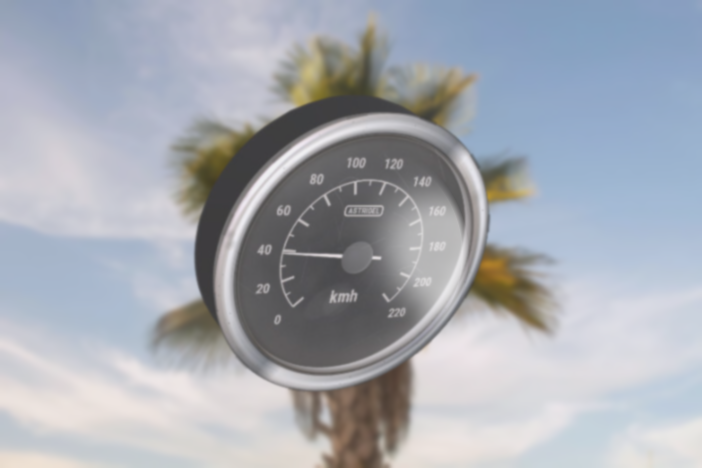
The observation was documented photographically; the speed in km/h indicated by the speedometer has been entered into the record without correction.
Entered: 40 km/h
